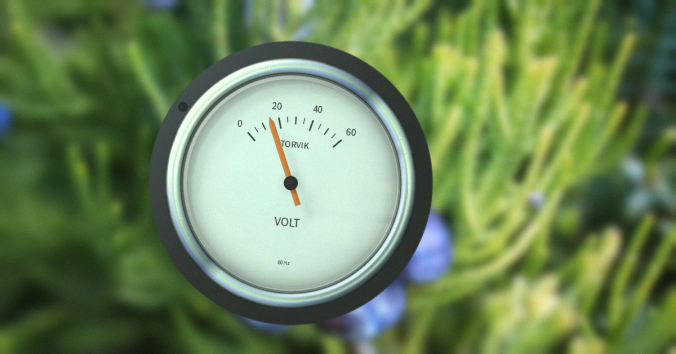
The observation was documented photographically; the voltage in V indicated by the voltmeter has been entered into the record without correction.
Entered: 15 V
